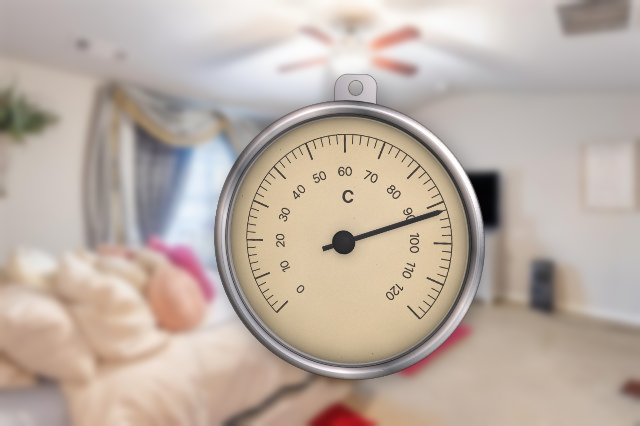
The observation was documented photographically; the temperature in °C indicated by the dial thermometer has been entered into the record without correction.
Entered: 92 °C
